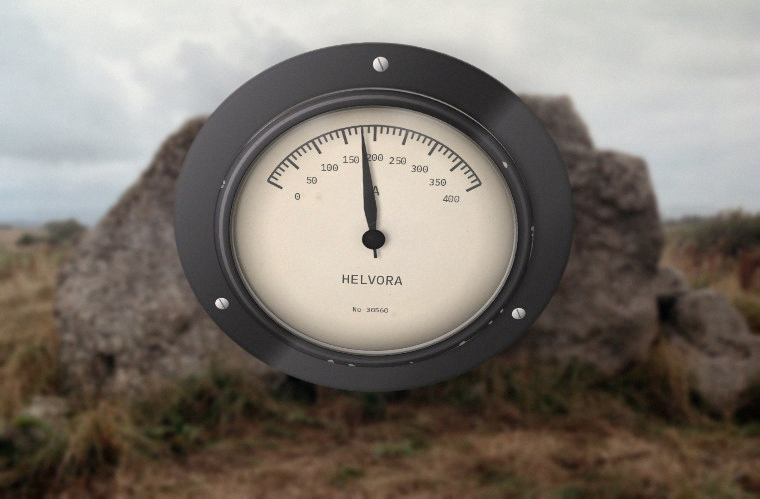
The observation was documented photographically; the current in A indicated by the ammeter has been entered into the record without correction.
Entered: 180 A
